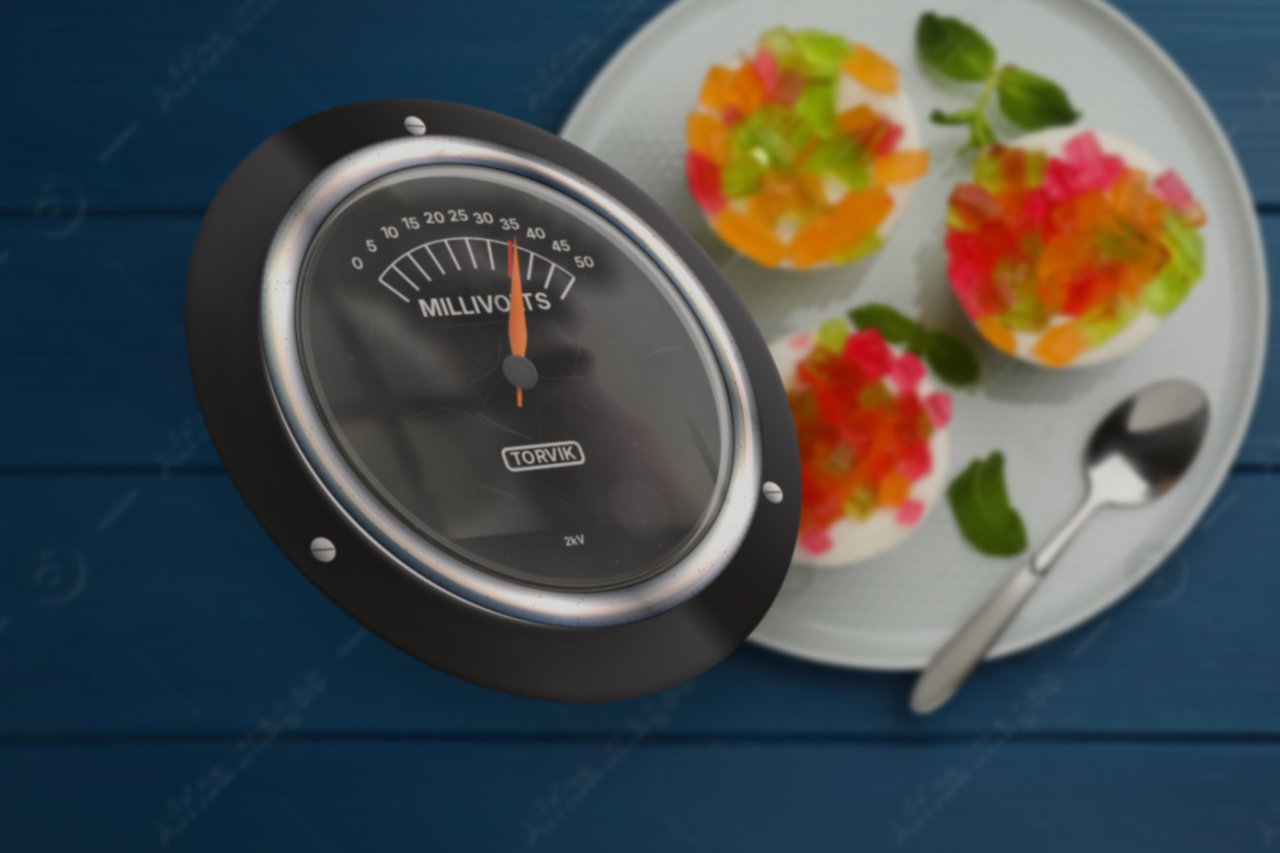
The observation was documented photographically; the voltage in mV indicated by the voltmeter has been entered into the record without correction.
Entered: 35 mV
